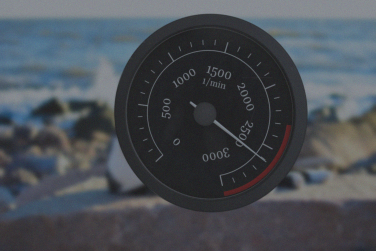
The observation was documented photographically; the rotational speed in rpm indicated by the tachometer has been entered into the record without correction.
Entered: 2600 rpm
